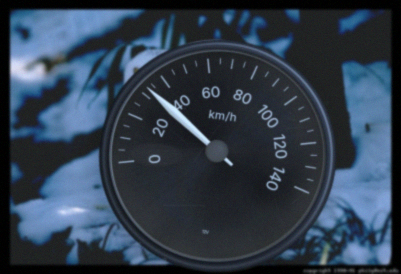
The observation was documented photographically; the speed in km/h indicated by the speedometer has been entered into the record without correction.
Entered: 32.5 km/h
